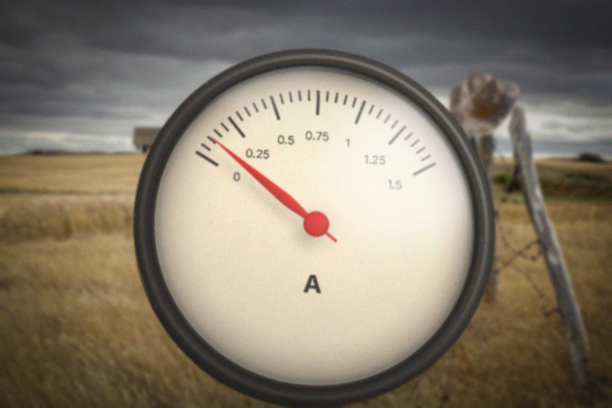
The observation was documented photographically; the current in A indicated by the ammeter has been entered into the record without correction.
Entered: 0.1 A
